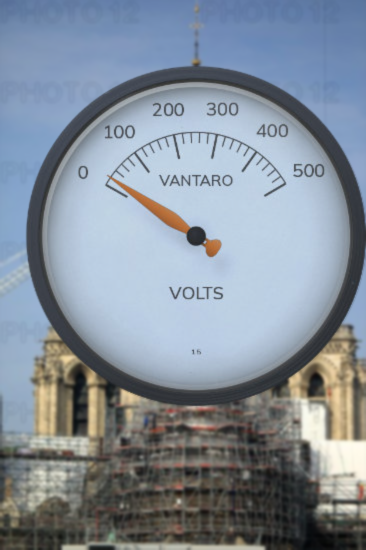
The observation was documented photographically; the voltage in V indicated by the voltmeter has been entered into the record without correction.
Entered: 20 V
